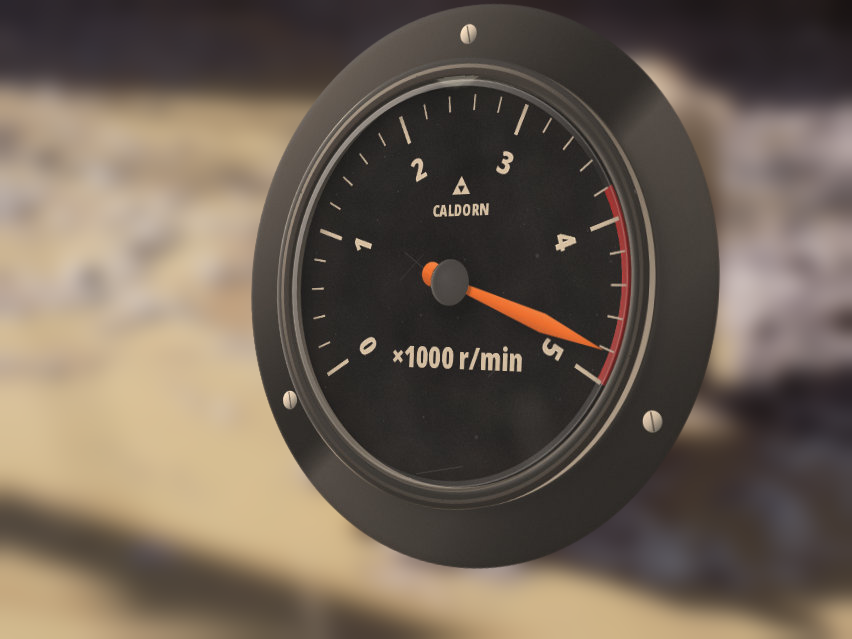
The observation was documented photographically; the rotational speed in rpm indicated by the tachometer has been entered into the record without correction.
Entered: 4800 rpm
